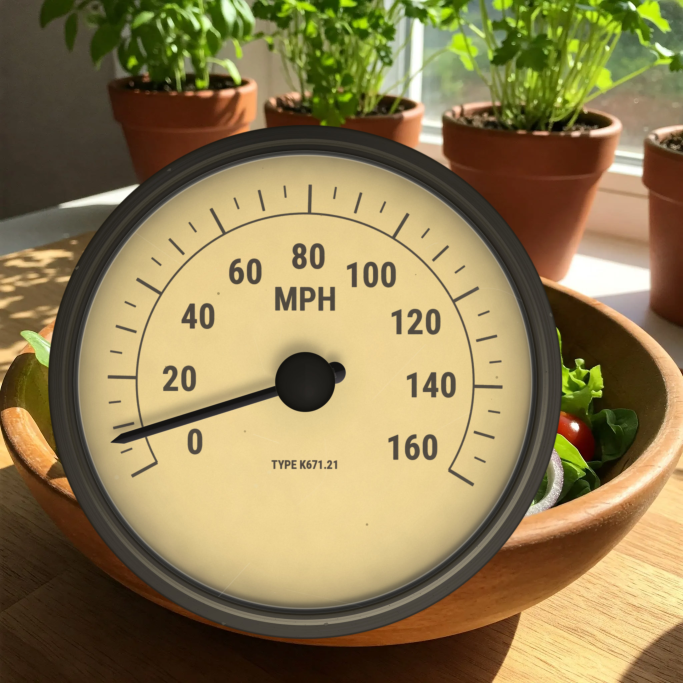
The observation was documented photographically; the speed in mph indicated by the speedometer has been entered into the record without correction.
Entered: 7.5 mph
